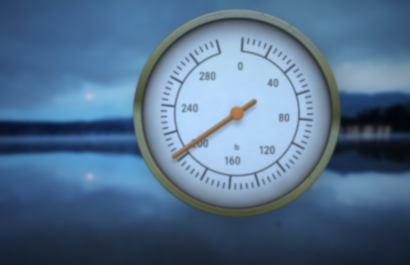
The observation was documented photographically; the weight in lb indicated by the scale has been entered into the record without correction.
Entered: 204 lb
